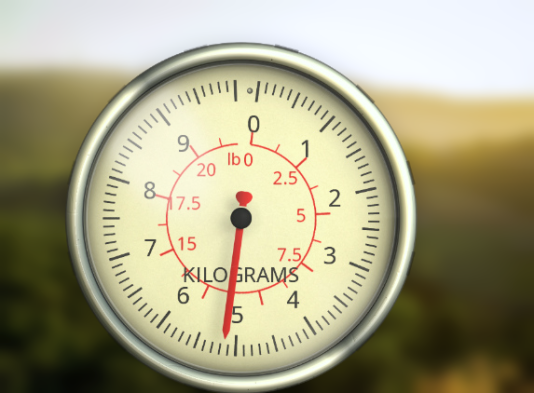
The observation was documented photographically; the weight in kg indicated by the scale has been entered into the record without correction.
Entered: 5.15 kg
